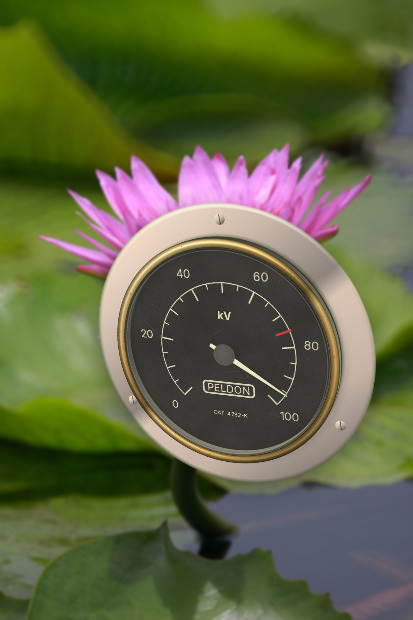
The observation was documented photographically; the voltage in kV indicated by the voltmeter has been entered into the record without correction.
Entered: 95 kV
